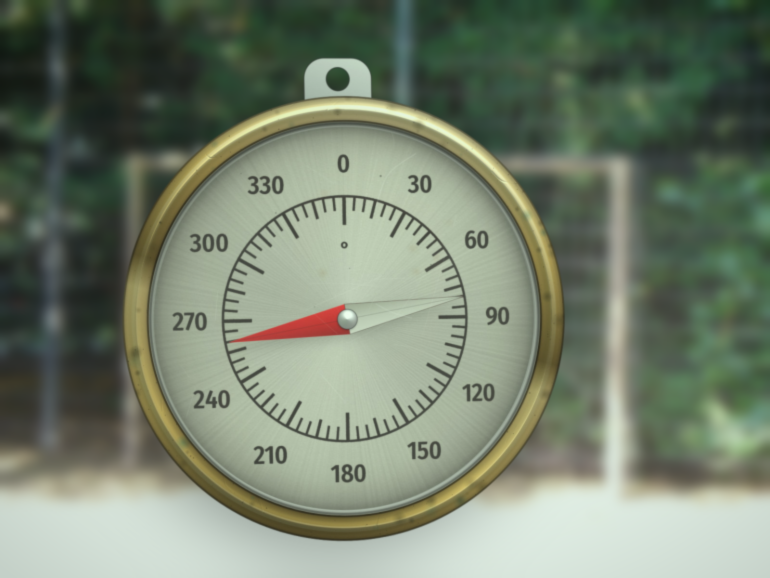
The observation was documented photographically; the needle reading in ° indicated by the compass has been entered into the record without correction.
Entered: 260 °
